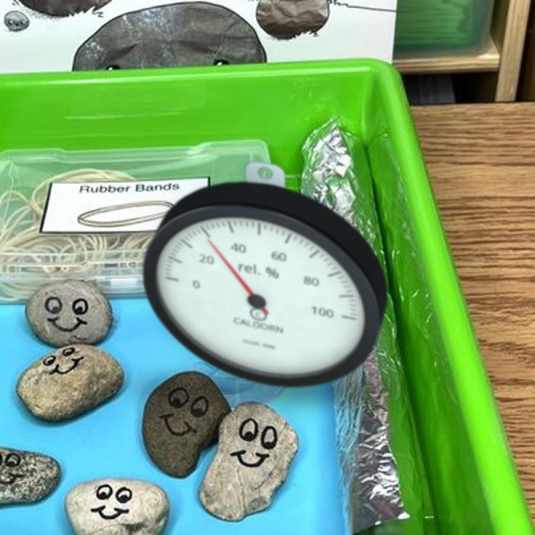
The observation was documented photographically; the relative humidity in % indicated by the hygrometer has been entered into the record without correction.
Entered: 30 %
